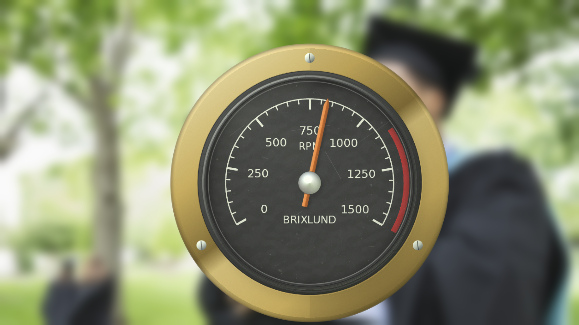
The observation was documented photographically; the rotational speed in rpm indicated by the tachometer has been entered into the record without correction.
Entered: 825 rpm
